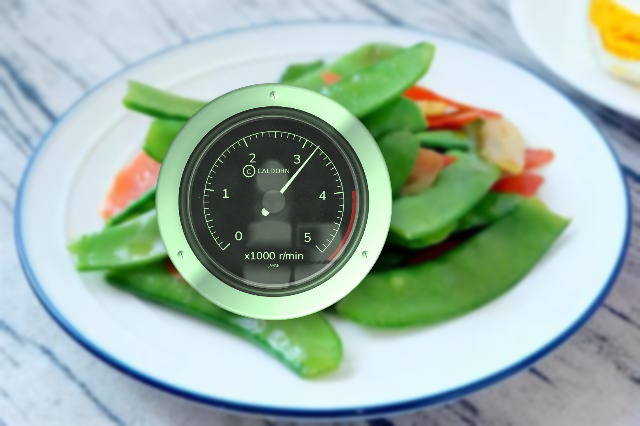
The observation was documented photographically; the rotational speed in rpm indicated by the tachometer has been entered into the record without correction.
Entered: 3200 rpm
